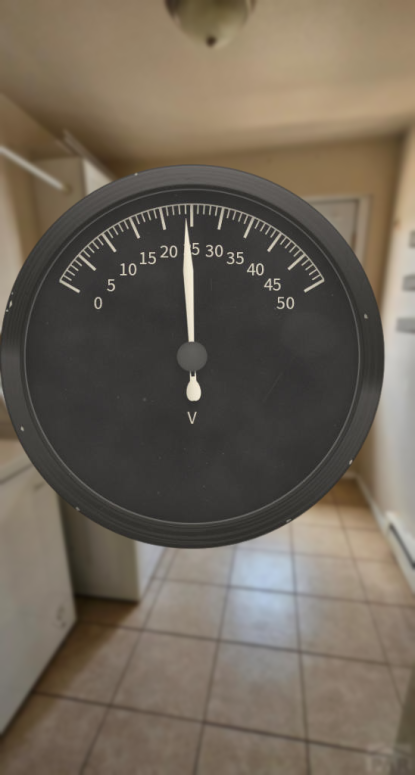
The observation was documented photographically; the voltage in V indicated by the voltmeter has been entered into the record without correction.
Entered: 24 V
